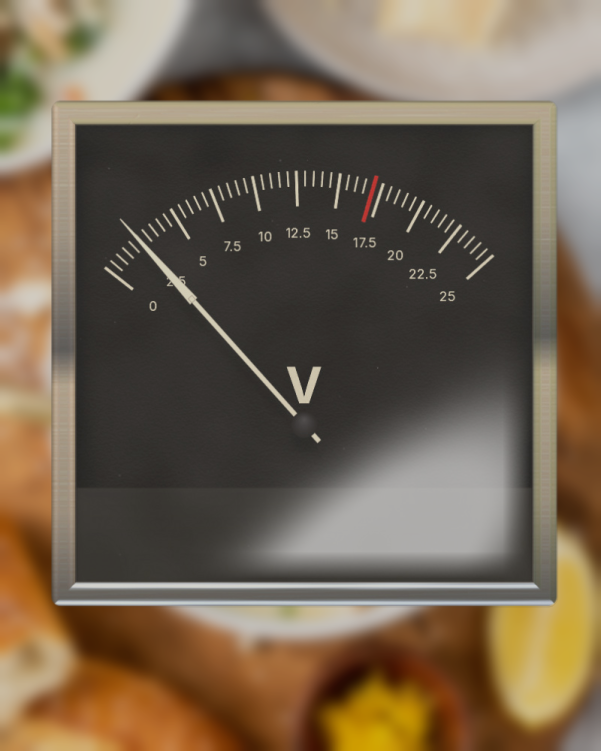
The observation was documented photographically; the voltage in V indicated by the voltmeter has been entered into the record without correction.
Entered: 2.5 V
